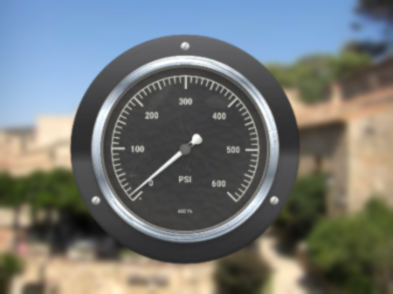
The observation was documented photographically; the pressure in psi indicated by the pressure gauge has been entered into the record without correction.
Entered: 10 psi
